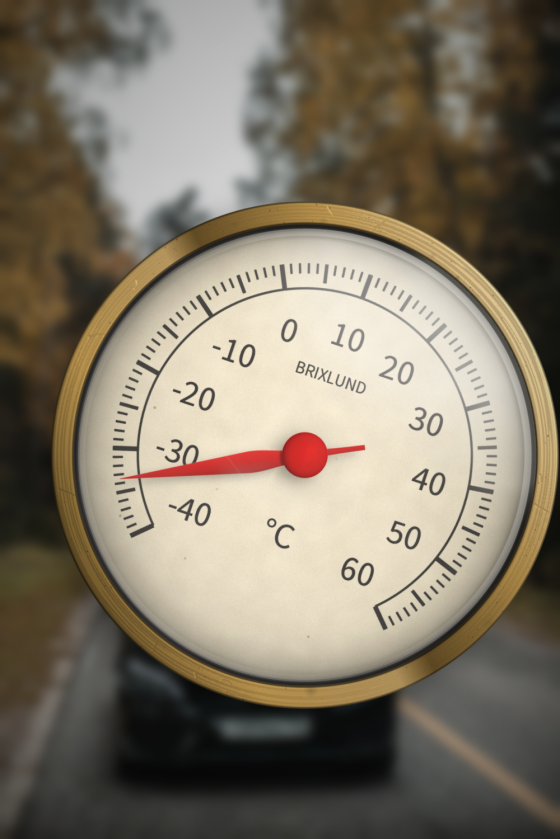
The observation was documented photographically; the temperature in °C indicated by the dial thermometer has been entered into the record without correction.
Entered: -33.5 °C
